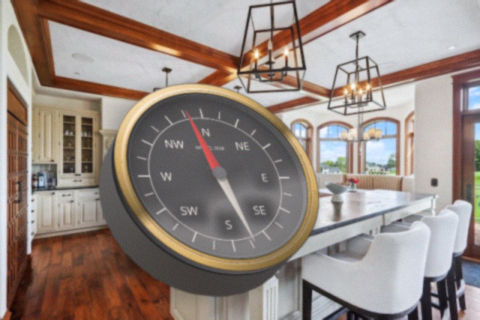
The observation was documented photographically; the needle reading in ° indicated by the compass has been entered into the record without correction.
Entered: 345 °
